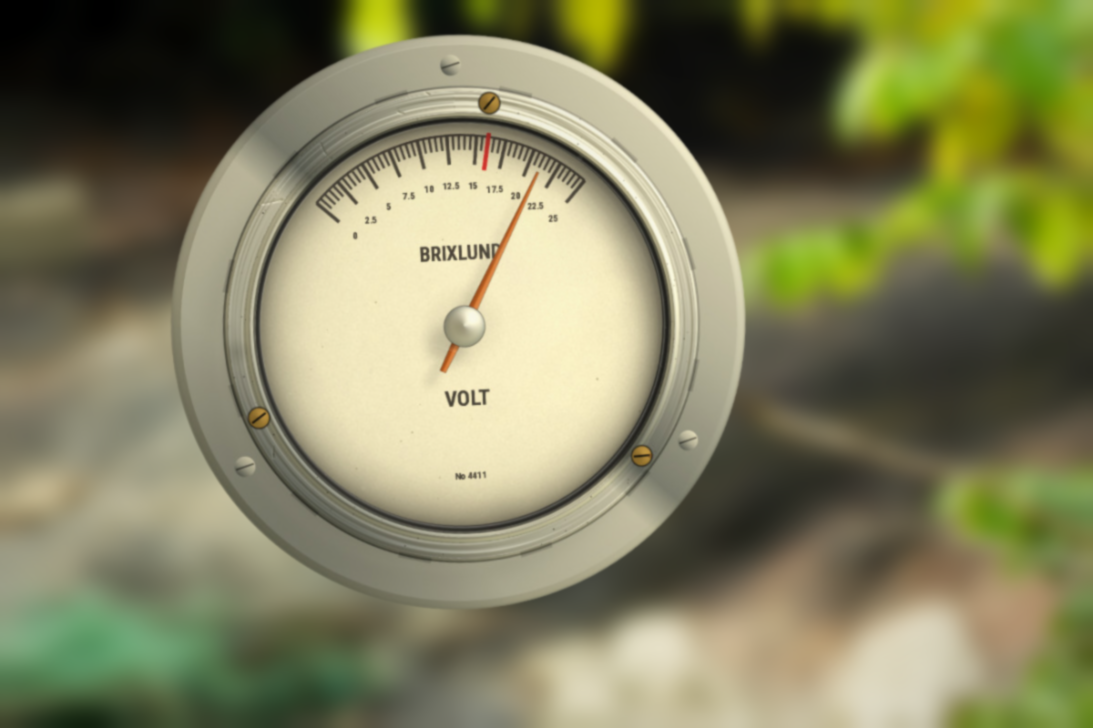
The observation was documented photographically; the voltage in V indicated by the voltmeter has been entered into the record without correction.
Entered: 21 V
